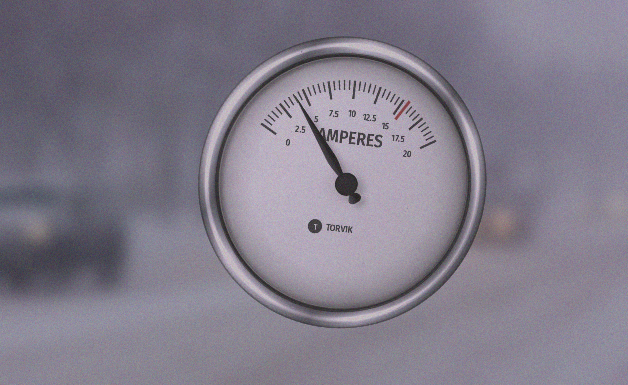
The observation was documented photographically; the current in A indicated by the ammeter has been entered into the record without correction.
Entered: 4 A
